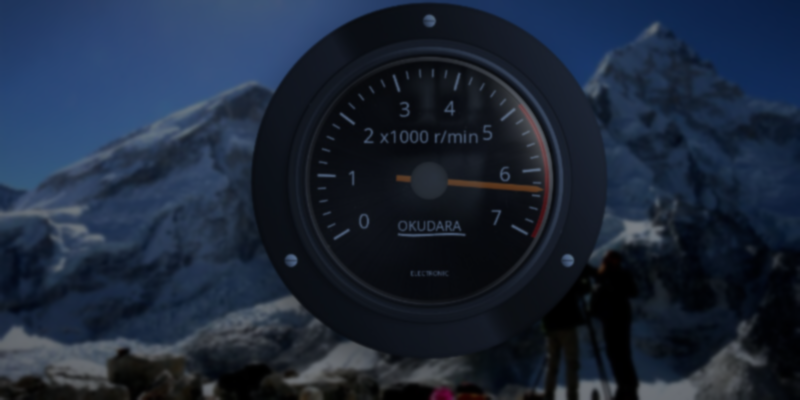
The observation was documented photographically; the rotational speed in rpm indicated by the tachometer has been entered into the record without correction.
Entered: 6300 rpm
